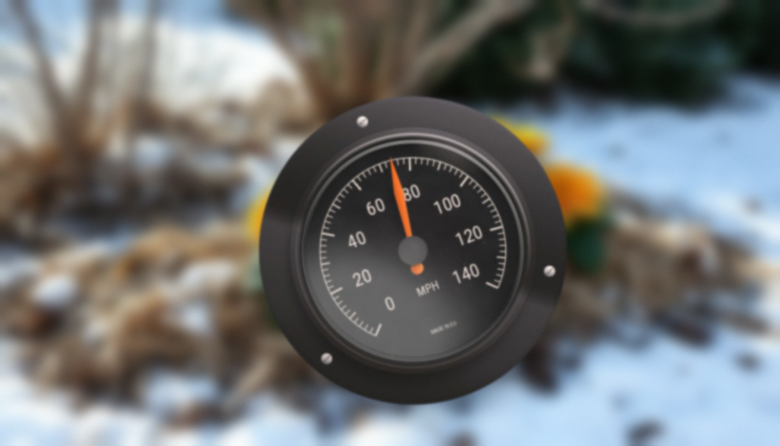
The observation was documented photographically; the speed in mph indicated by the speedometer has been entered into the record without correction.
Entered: 74 mph
